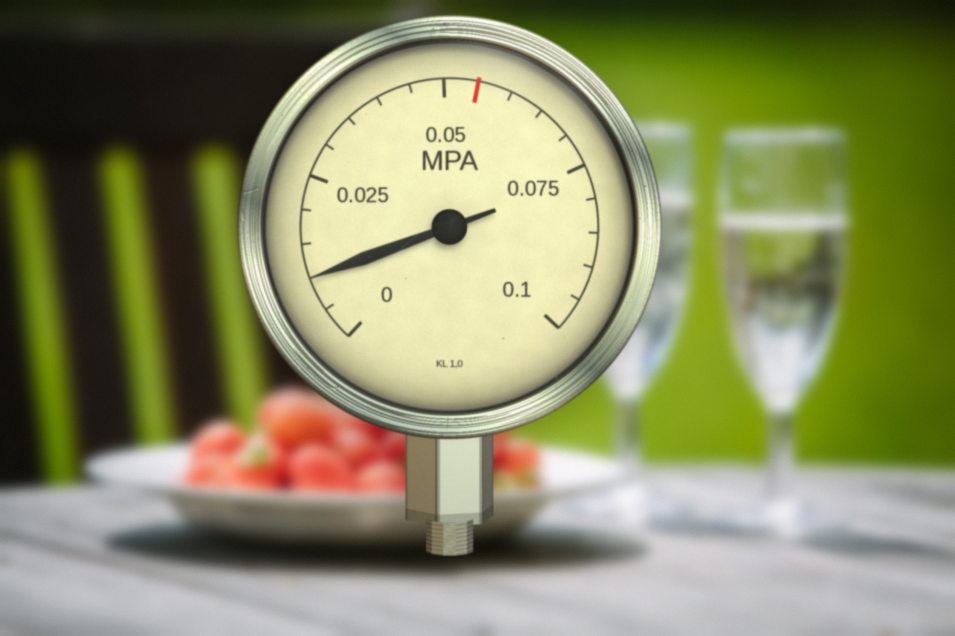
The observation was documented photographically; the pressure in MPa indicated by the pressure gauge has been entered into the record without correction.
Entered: 0.01 MPa
